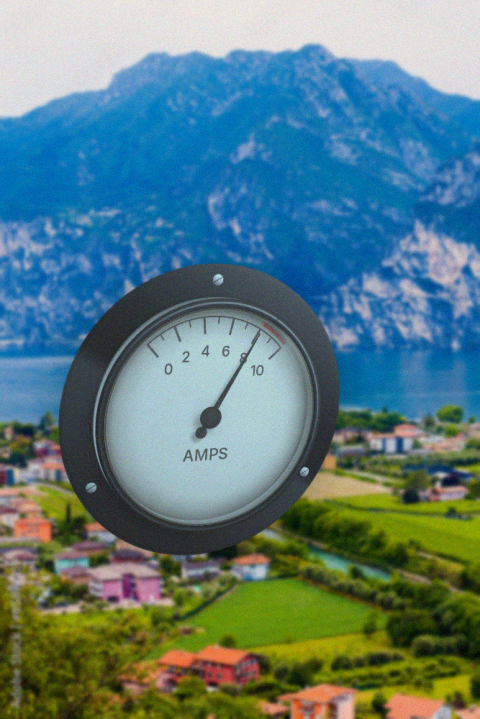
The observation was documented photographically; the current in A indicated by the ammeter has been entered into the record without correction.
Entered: 8 A
